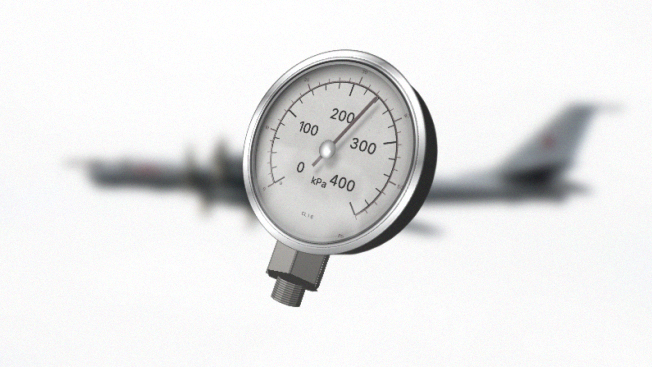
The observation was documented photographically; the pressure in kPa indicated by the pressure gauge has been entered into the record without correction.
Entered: 240 kPa
